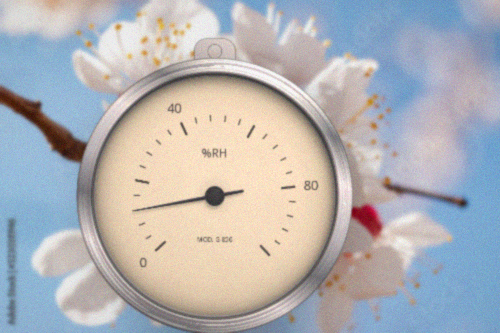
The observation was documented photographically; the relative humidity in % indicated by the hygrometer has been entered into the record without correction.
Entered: 12 %
